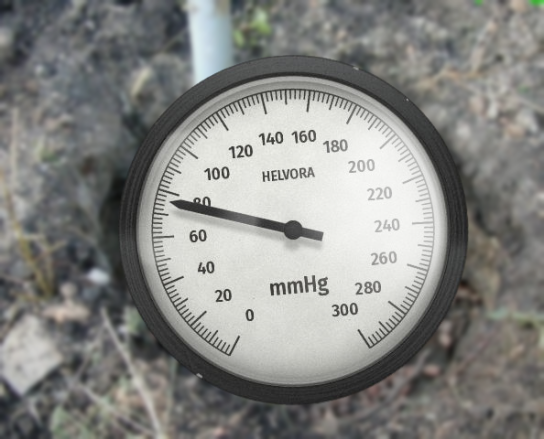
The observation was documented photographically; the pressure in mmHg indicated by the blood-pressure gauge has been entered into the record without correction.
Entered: 76 mmHg
